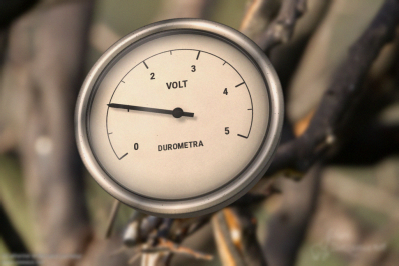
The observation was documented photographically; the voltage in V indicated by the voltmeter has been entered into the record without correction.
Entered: 1 V
